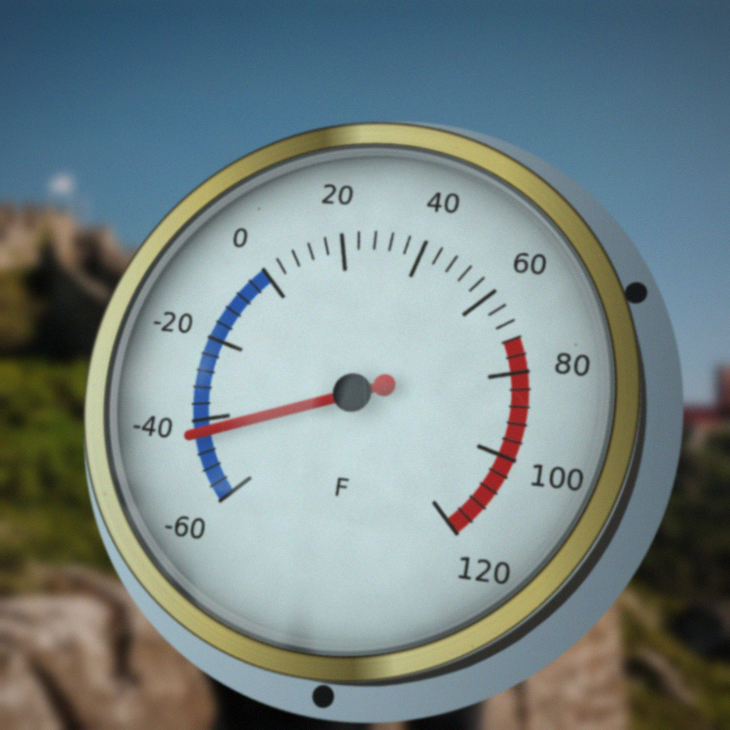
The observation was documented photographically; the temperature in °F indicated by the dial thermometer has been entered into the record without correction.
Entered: -44 °F
